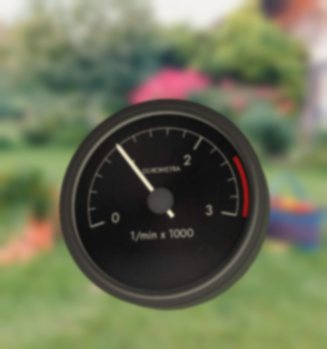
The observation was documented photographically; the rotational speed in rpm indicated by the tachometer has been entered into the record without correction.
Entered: 1000 rpm
